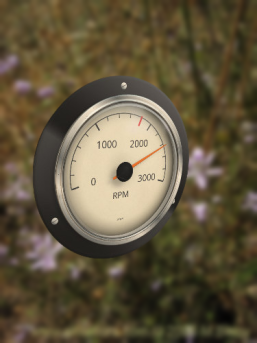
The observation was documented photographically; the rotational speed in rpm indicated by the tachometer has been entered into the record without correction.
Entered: 2400 rpm
